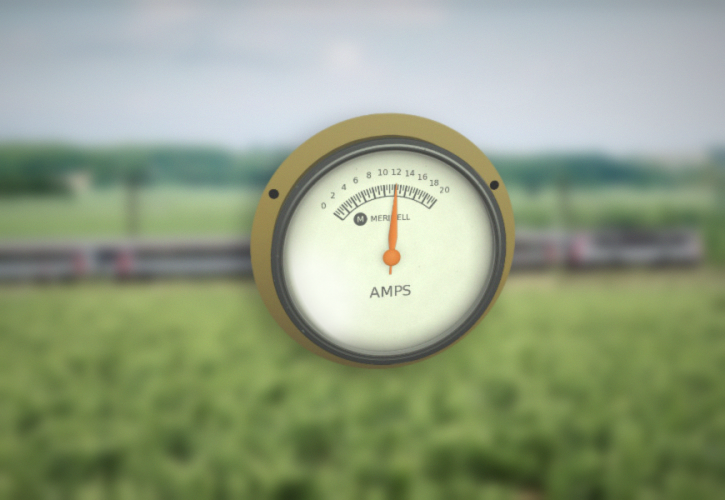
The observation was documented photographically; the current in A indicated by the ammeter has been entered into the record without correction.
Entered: 12 A
